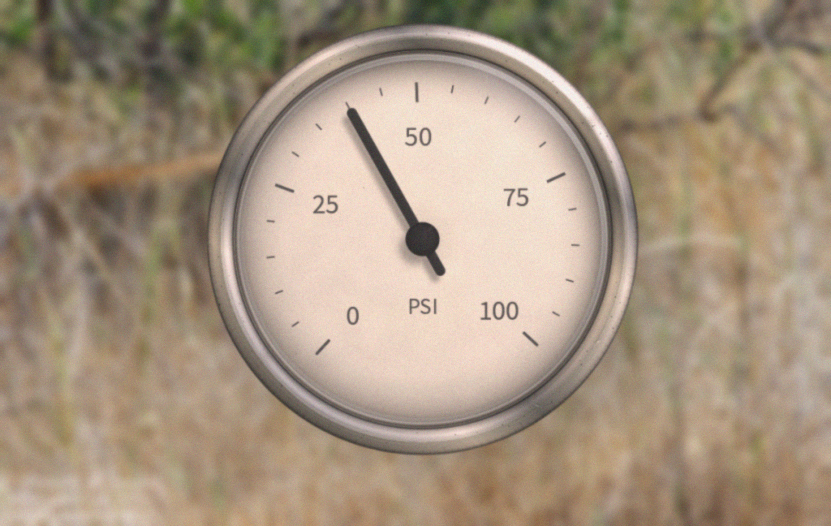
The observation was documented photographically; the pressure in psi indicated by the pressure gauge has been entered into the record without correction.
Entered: 40 psi
